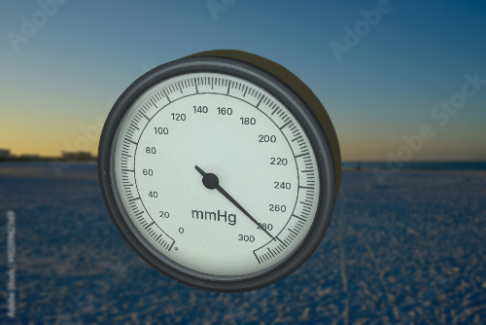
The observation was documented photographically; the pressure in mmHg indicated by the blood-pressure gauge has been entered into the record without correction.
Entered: 280 mmHg
